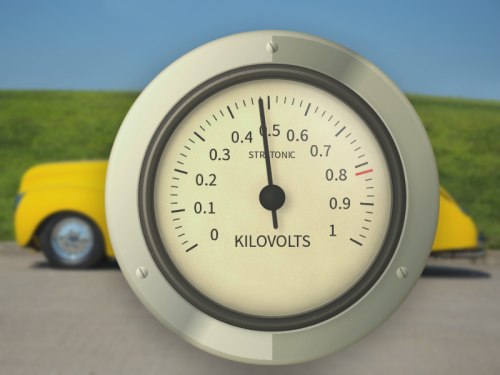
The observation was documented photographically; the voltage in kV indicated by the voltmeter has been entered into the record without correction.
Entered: 0.48 kV
